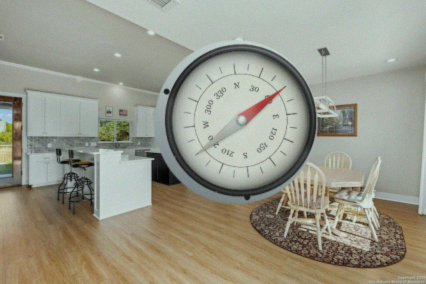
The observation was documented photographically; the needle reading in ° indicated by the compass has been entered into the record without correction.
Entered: 60 °
